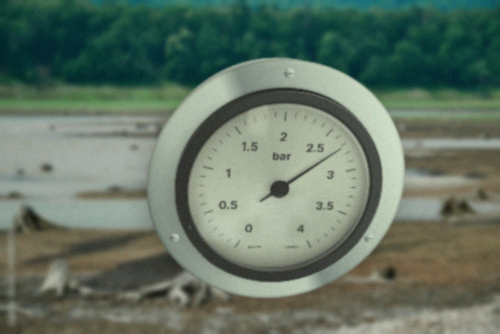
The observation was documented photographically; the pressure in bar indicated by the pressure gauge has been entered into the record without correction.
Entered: 2.7 bar
